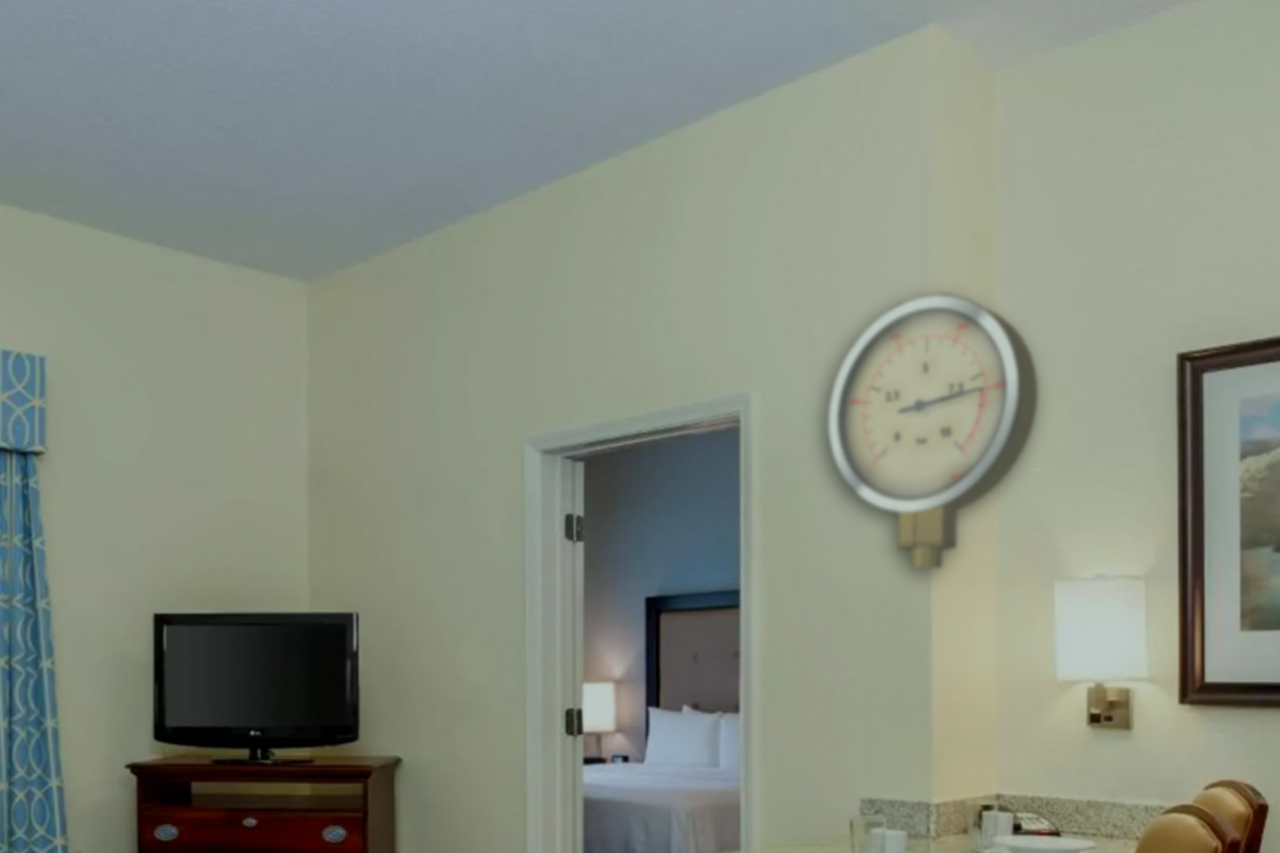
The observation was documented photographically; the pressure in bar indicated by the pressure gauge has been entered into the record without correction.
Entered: 8 bar
